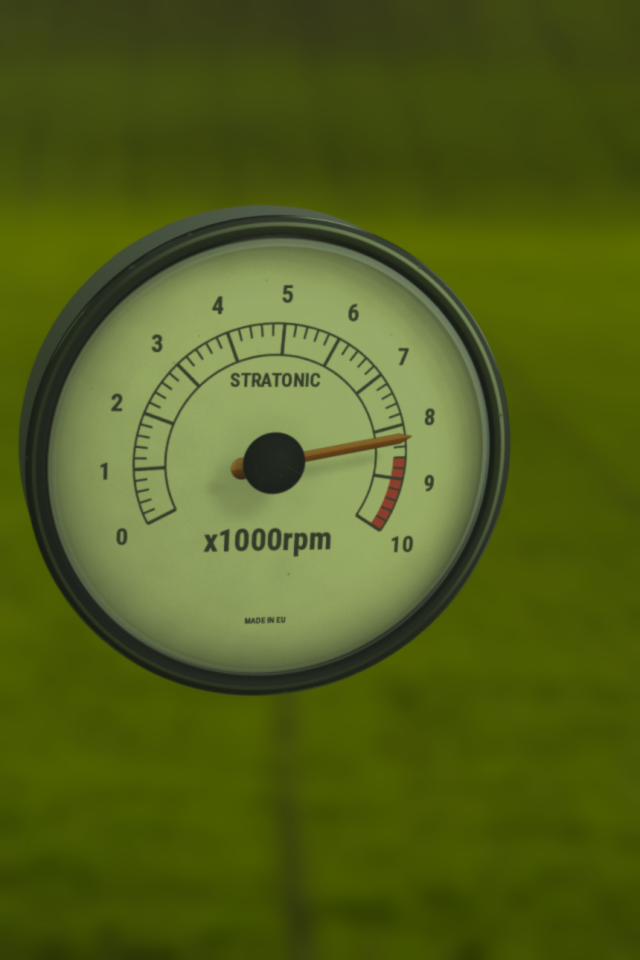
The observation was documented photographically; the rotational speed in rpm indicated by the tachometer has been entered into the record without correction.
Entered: 8200 rpm
